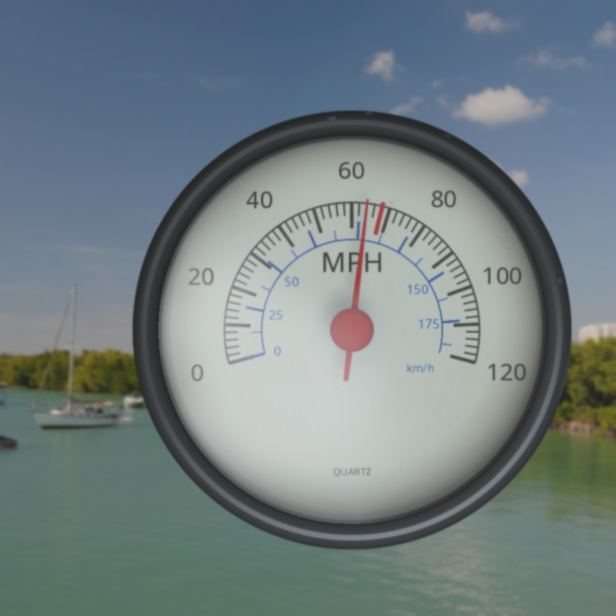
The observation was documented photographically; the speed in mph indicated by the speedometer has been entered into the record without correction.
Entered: 64 mph
